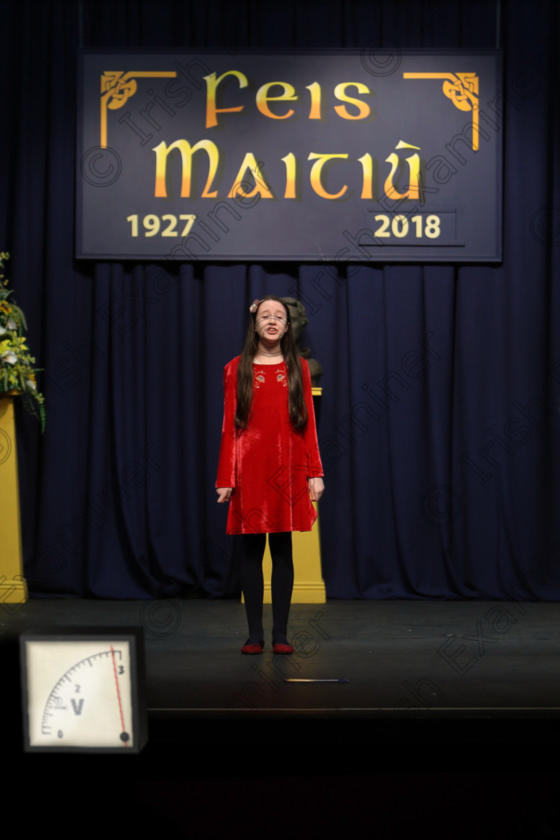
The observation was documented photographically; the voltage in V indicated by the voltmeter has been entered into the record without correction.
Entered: 2.9 V
